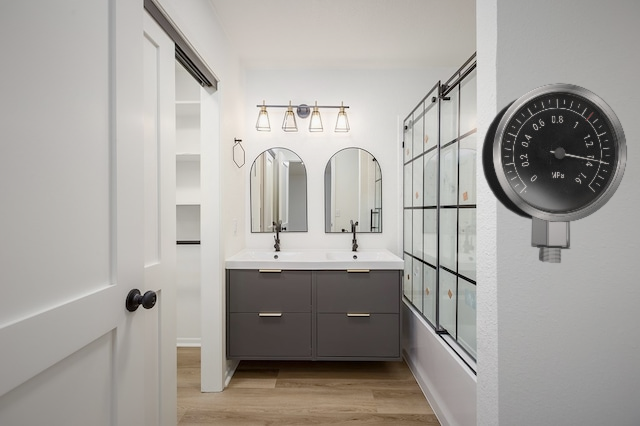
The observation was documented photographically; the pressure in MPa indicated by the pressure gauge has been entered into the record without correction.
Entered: 1.4 MPa
